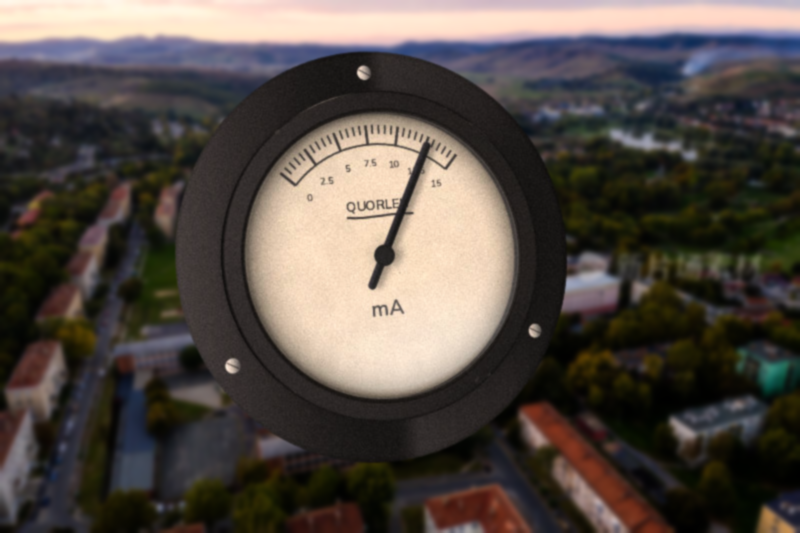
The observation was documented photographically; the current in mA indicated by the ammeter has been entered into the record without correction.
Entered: 12.5 mA
